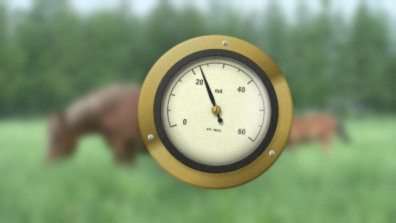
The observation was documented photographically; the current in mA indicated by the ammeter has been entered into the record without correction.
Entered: 22.5 mA
